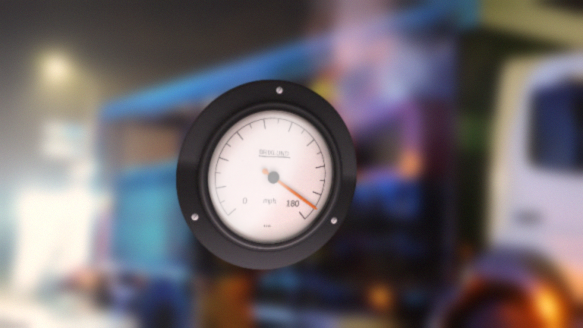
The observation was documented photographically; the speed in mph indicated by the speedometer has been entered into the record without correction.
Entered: 170 mph
